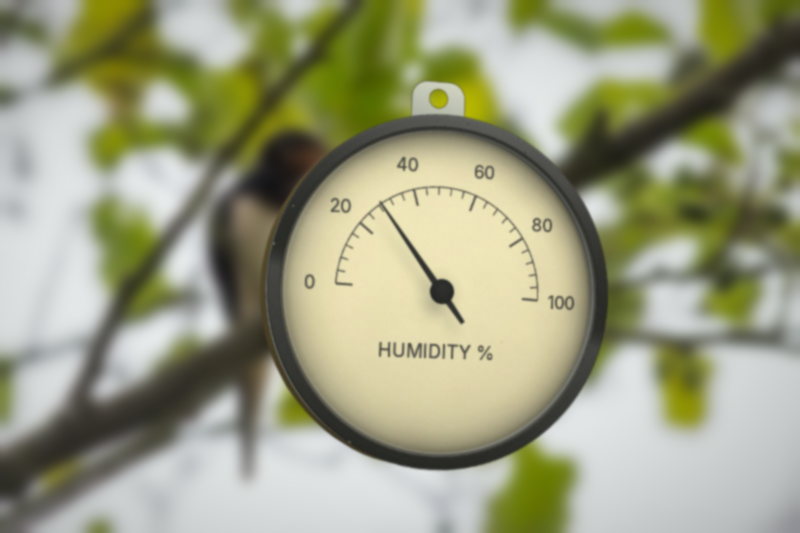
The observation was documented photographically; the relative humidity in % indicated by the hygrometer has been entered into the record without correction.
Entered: 28 %
